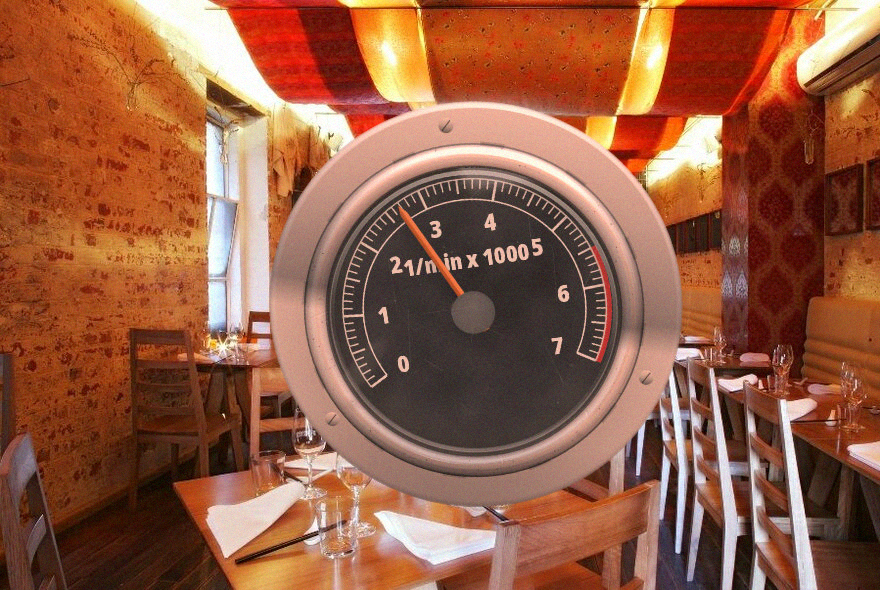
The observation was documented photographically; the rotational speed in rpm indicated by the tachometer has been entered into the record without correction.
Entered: 2700 rpm
